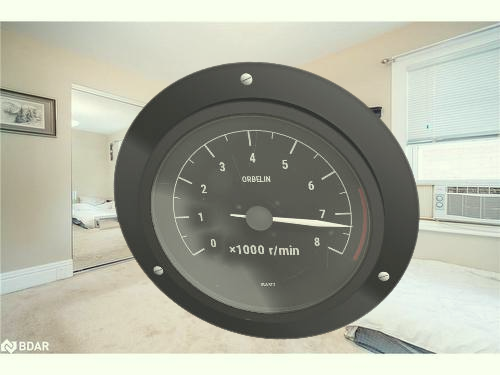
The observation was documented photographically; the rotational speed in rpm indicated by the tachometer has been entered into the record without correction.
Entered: 7250 rpm
